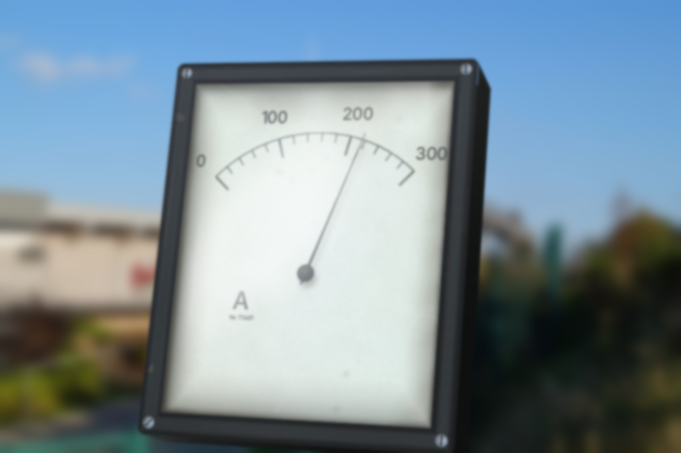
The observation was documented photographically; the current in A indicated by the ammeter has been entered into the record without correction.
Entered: 220 A
